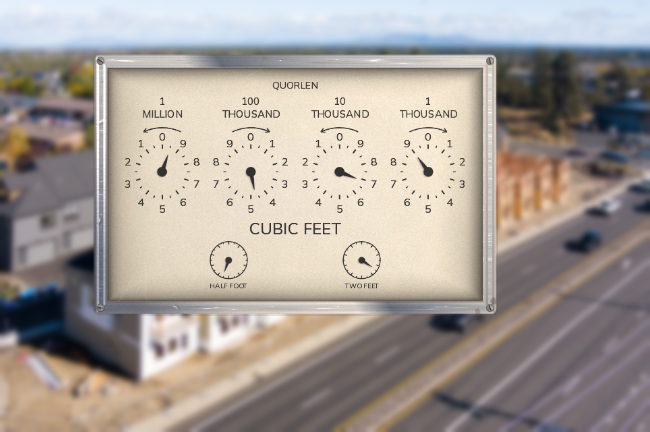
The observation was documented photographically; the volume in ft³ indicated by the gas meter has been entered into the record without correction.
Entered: 946900 ft³
